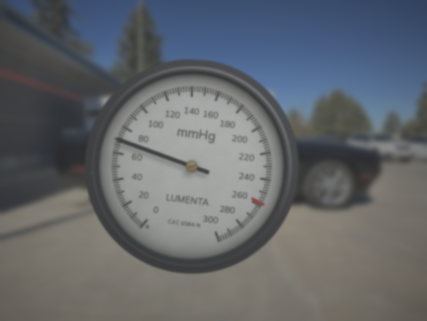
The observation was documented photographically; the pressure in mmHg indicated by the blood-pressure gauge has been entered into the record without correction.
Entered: 70 mmHg
